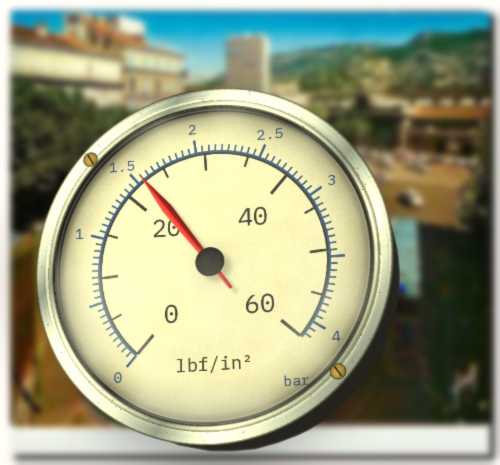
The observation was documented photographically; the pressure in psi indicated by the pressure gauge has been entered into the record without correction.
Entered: 22.5 psi
